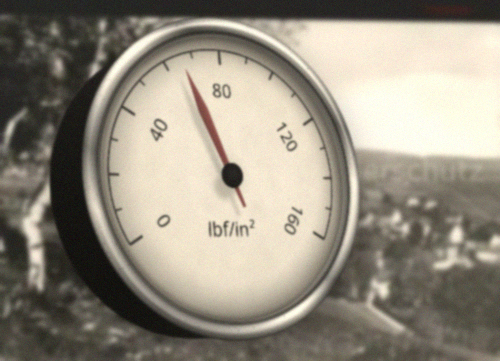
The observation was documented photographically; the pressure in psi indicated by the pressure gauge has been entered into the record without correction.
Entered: 65 psi
